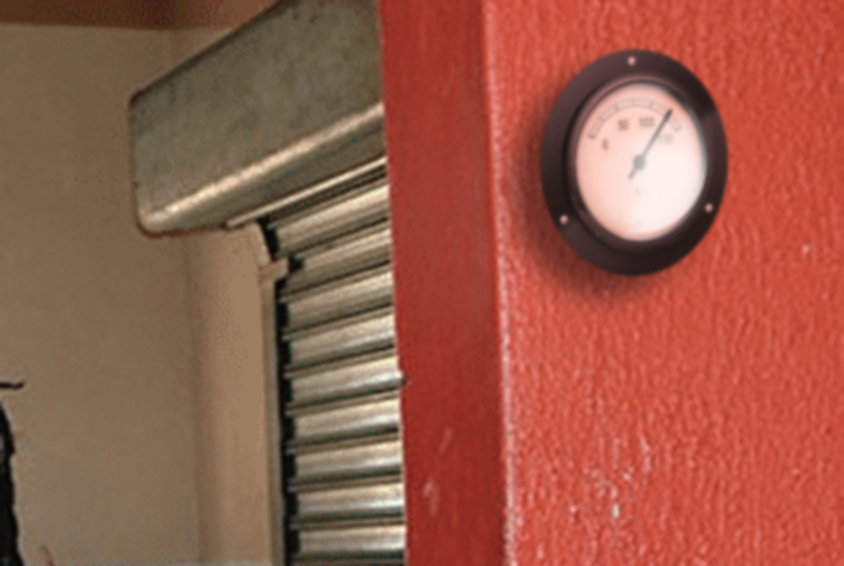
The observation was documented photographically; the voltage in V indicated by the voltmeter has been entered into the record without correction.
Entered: 125 V
